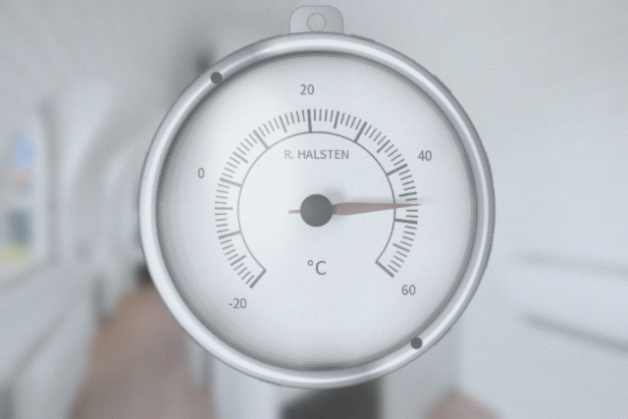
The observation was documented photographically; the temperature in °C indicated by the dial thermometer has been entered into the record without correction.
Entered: 47 °C
